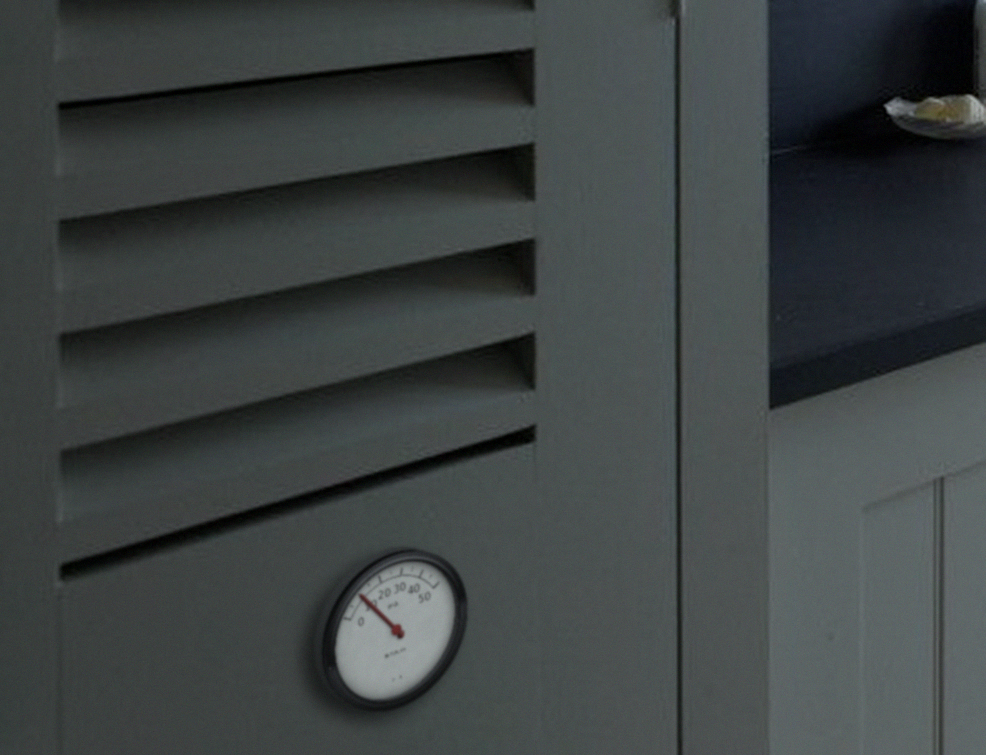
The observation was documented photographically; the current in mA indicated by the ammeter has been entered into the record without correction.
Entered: 10 mA
